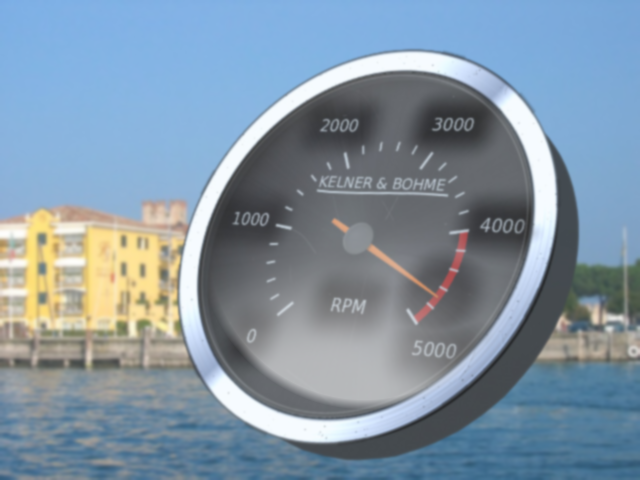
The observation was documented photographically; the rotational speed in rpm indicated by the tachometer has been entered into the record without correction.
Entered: 4700 rpm
